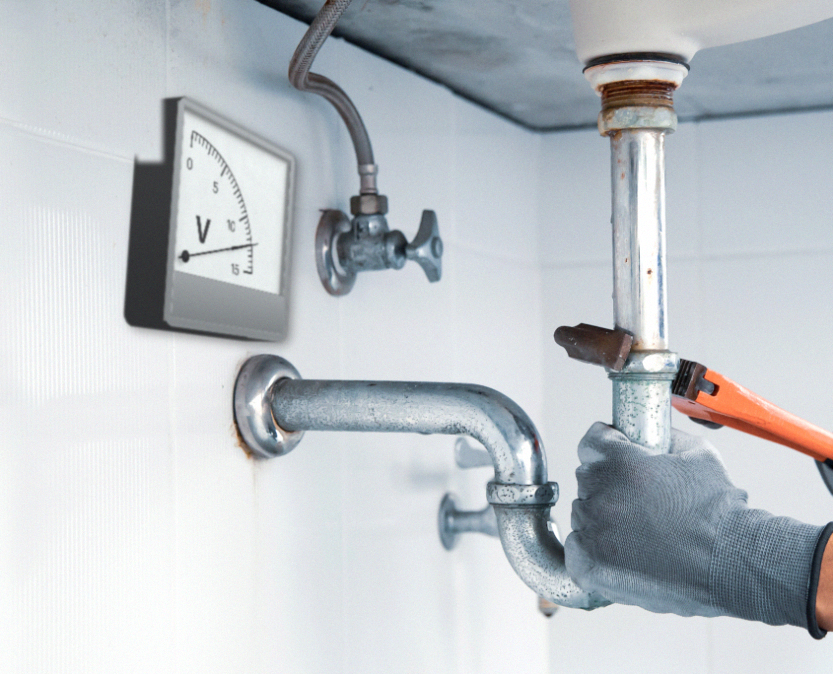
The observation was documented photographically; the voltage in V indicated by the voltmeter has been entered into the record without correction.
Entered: 12.5 V
